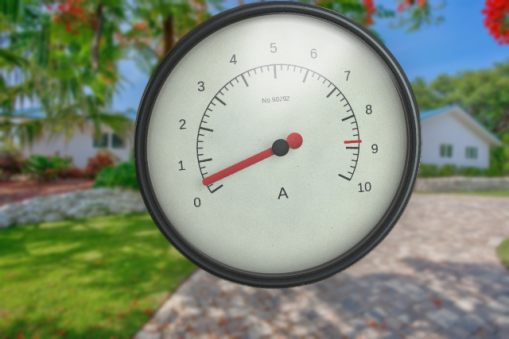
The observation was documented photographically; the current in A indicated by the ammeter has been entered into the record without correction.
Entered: 0.4 A
